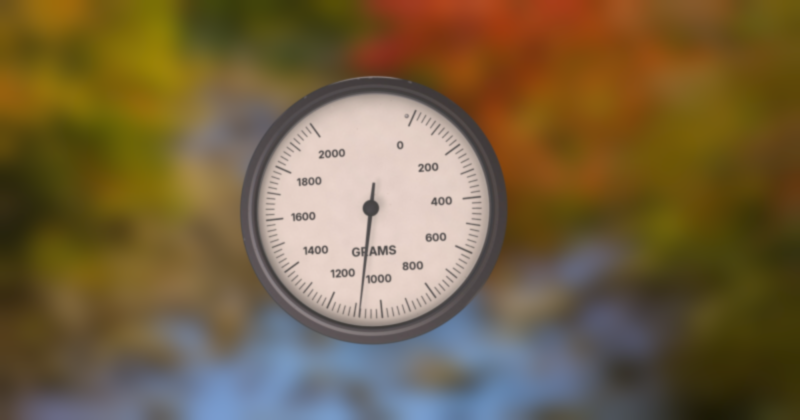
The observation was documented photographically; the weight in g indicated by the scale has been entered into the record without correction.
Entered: 1080 g
